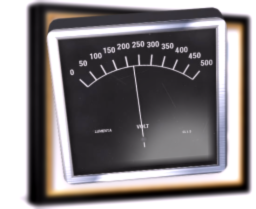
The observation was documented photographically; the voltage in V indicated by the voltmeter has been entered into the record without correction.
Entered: 225 V
